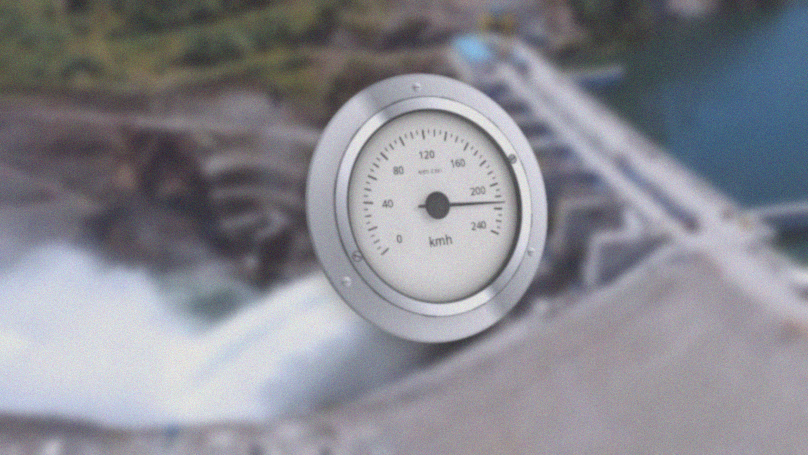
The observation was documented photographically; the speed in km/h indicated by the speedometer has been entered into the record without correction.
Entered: 215 km/h
